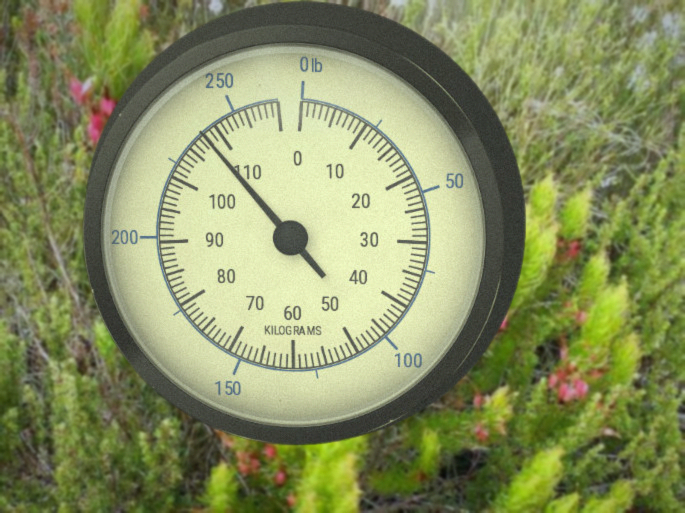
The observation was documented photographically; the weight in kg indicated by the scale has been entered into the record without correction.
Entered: 108 kg
